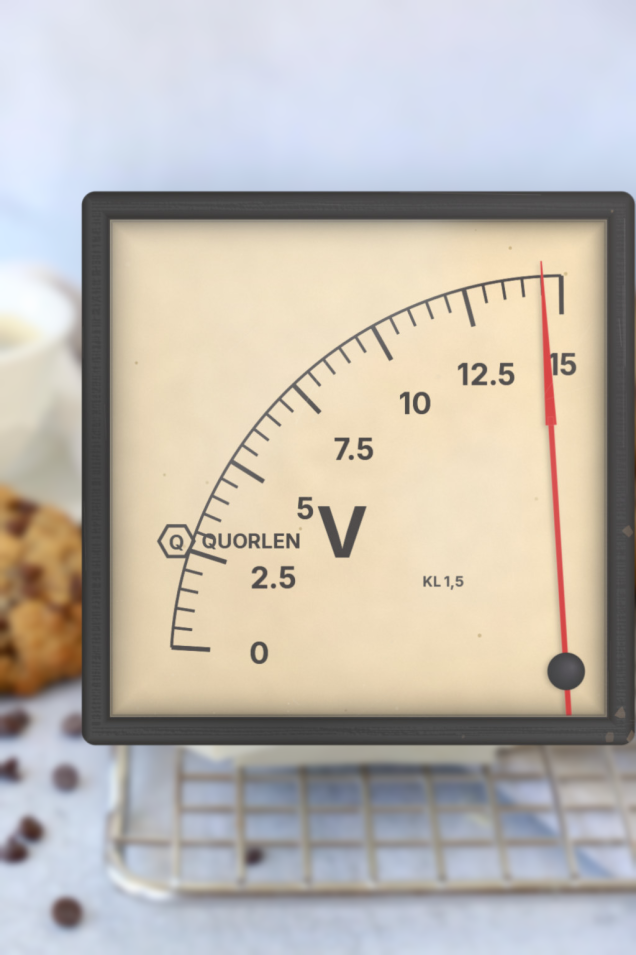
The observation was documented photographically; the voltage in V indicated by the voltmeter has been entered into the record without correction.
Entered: 14.5 V
